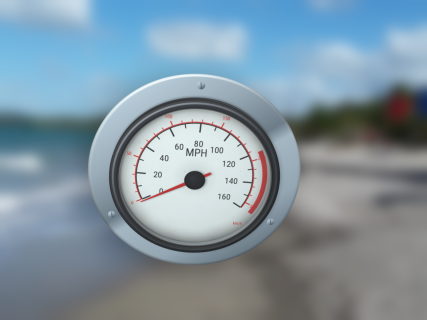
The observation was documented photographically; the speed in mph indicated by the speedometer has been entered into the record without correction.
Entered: 0 mph
